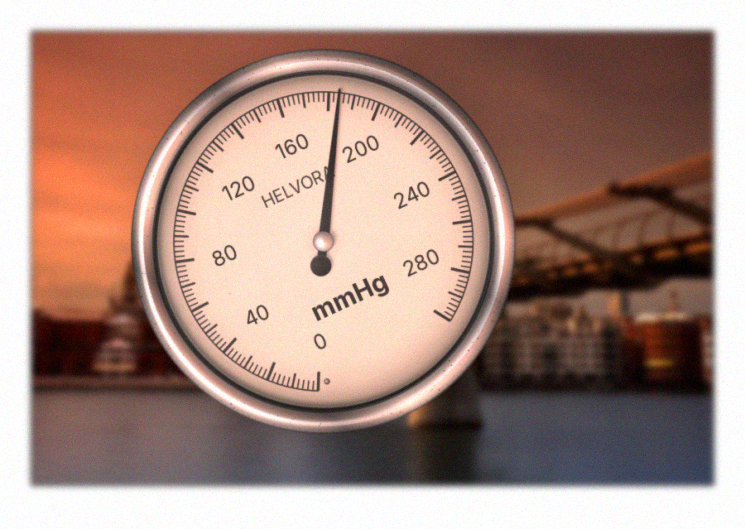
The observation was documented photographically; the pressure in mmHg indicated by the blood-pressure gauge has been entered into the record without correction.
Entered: 184 mmHg
